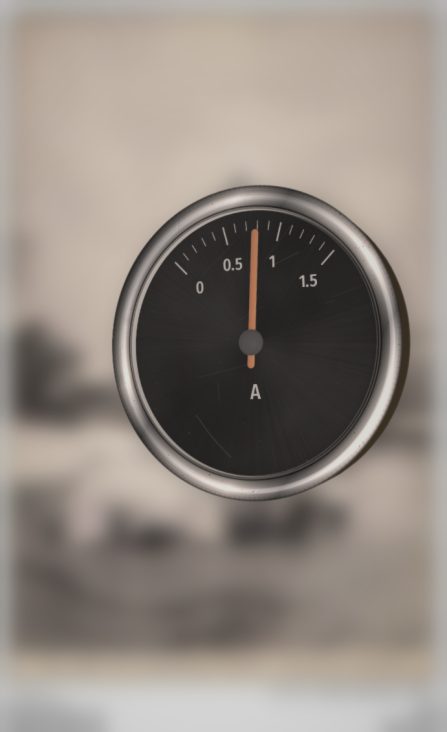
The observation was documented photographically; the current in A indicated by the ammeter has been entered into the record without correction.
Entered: 0.8 A
